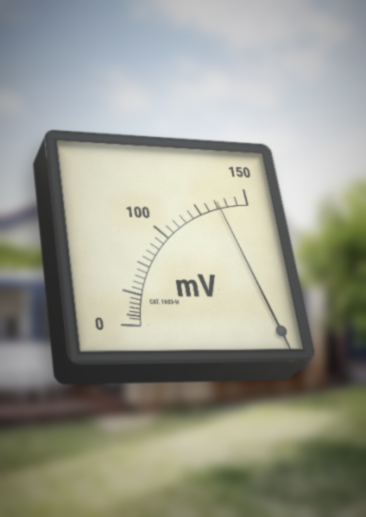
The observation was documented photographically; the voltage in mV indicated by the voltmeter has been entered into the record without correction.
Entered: 135 mV
